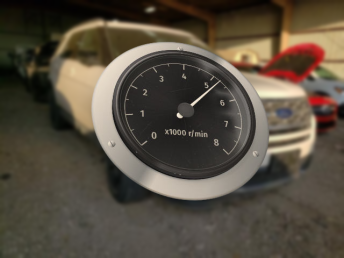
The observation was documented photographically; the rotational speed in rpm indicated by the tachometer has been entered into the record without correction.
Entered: 5250 rpm
